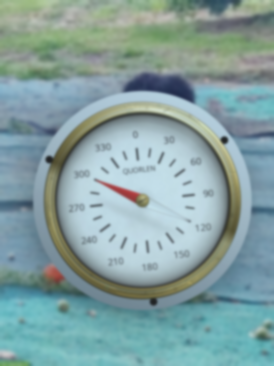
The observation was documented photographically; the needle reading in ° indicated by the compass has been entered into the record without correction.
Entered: 300 °
